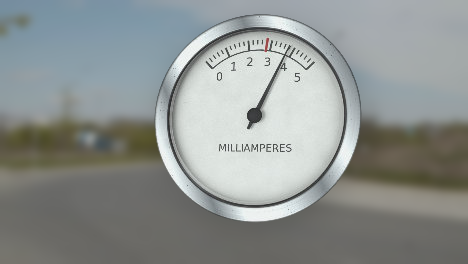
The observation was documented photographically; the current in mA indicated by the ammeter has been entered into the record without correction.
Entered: 3.8 mA
